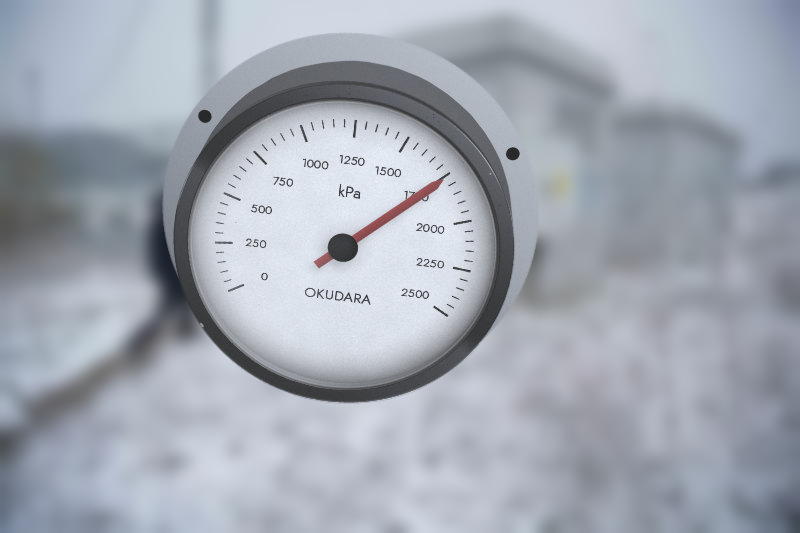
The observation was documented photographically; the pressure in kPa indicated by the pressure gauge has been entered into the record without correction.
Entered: 1750 kPa
